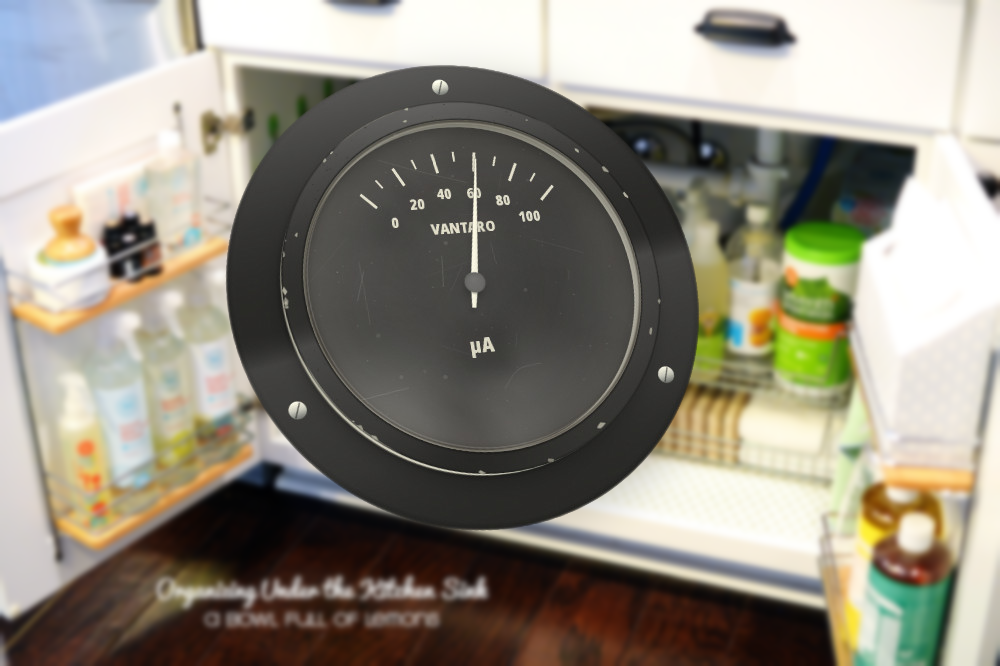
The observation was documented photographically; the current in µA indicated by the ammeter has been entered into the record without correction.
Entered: 60 µA
